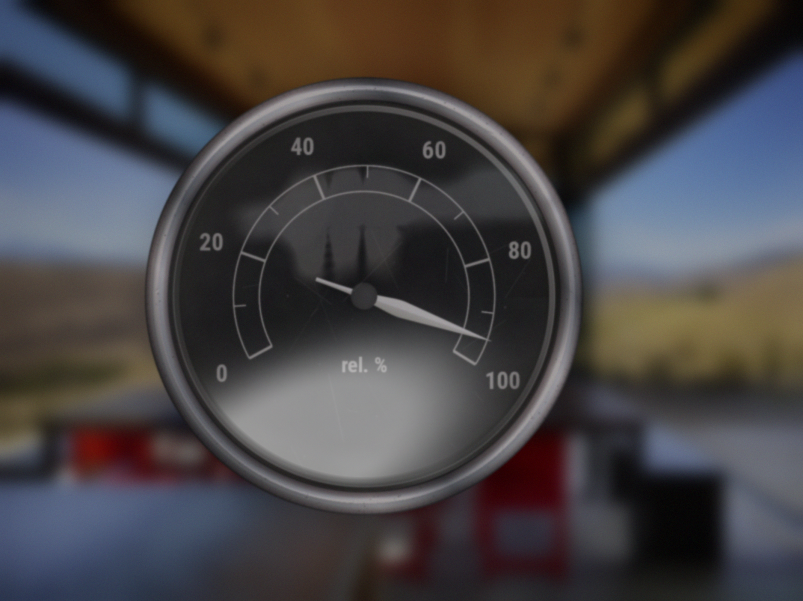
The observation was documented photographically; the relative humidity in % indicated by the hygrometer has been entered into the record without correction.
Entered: 95 %
